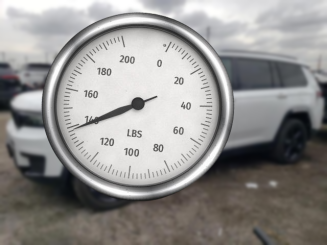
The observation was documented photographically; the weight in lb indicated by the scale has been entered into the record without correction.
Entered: 138 lb
